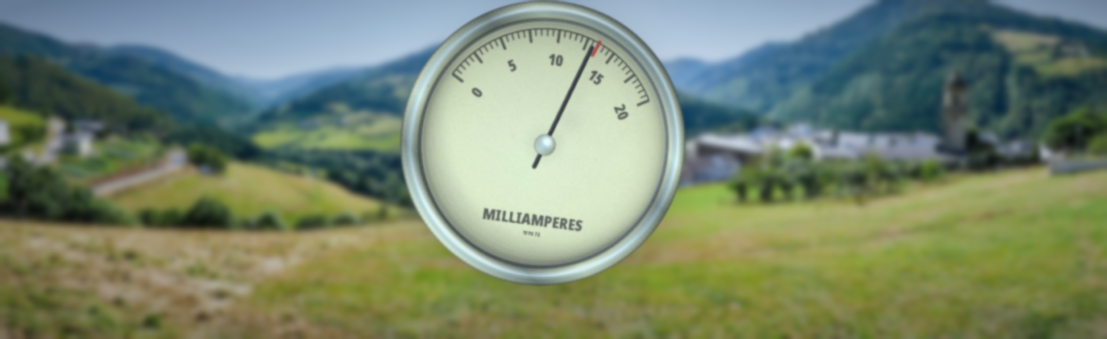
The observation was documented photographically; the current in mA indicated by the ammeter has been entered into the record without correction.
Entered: 13 mA
